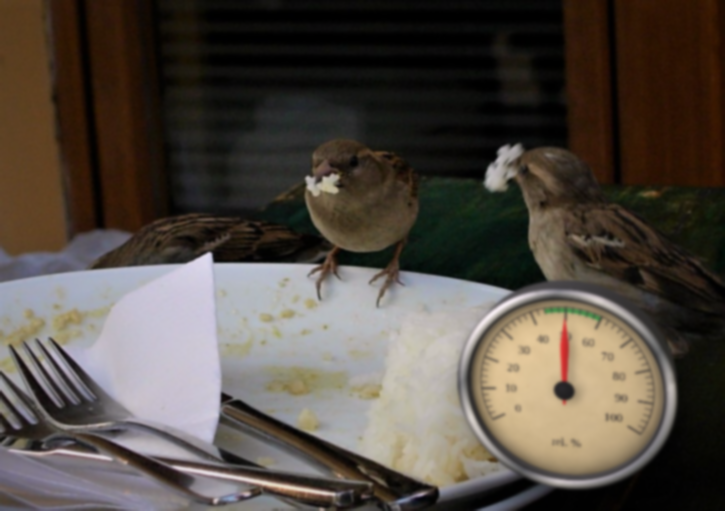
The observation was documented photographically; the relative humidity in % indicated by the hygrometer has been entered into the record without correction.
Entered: 50 %
